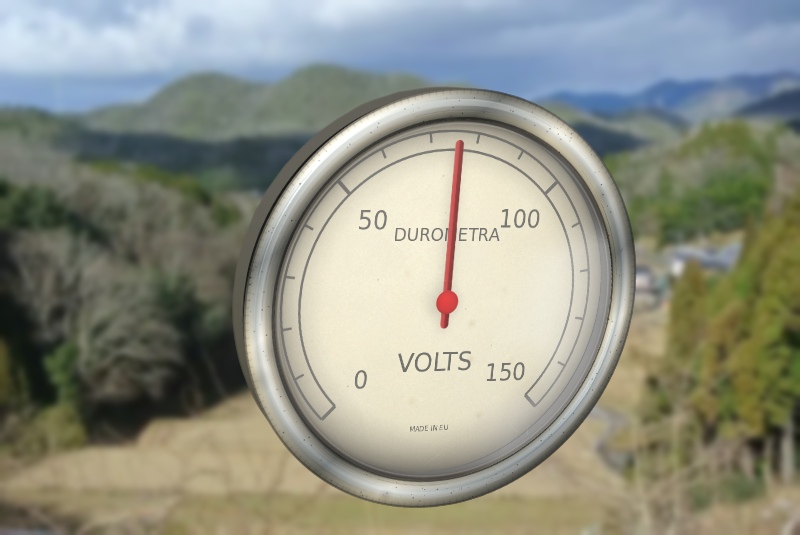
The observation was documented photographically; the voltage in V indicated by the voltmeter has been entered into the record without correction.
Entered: 75 V
